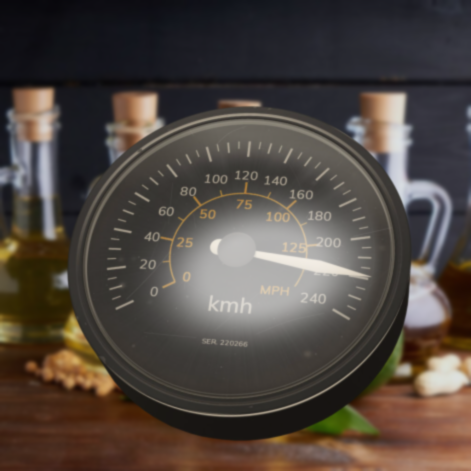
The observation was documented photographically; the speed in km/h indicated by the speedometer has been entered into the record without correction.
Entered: 220 km/h
